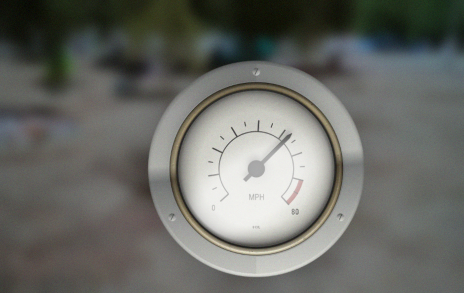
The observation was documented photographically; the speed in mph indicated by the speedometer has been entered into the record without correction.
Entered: 52.5 mph
